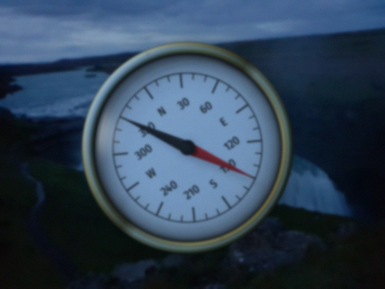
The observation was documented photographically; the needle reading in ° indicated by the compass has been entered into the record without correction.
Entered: 150 °
